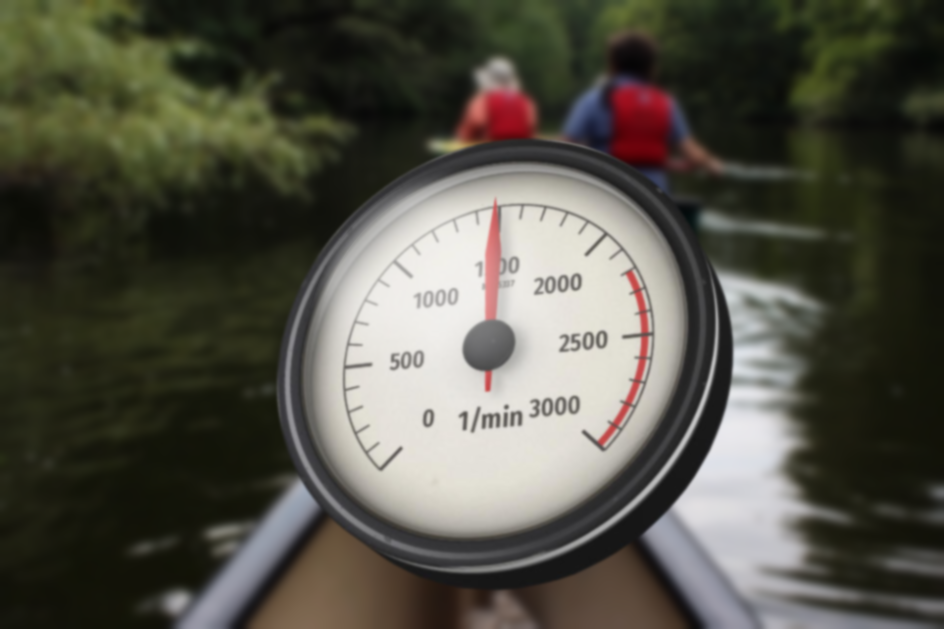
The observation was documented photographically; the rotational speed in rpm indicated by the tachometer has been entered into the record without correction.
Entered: 1500 rpm
